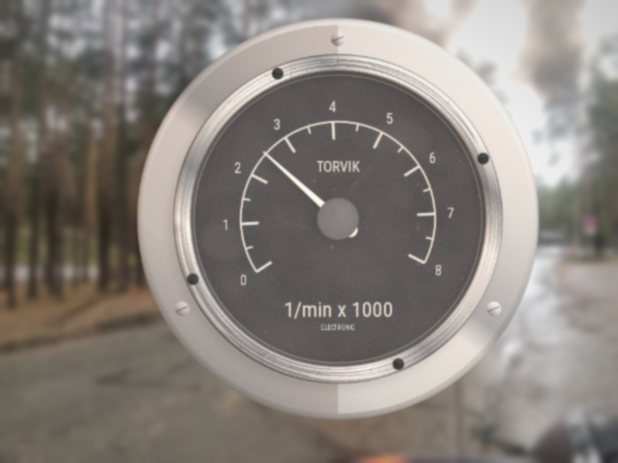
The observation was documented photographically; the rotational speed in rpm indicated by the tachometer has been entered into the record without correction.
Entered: 2500 rpm
